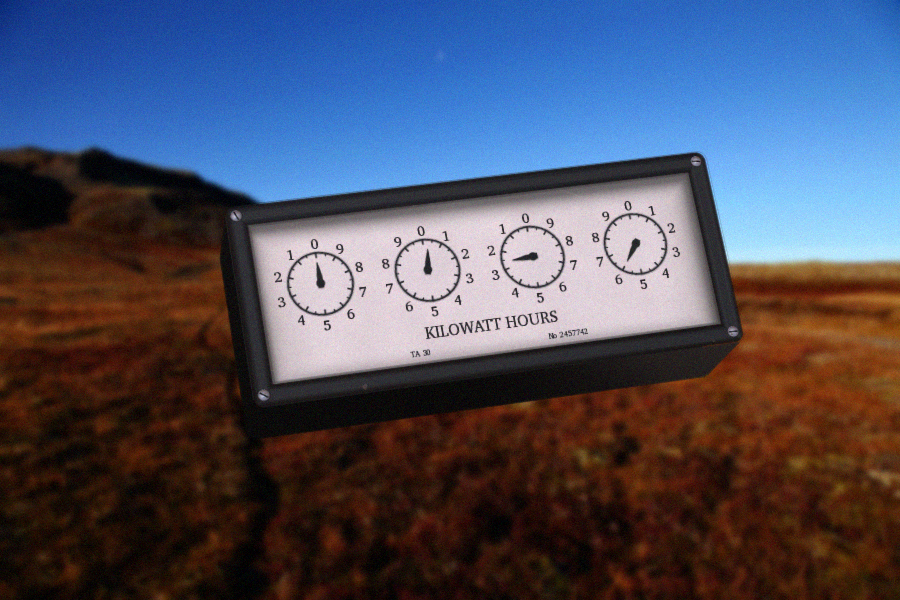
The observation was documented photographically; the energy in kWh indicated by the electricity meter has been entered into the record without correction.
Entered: 26 kWh
